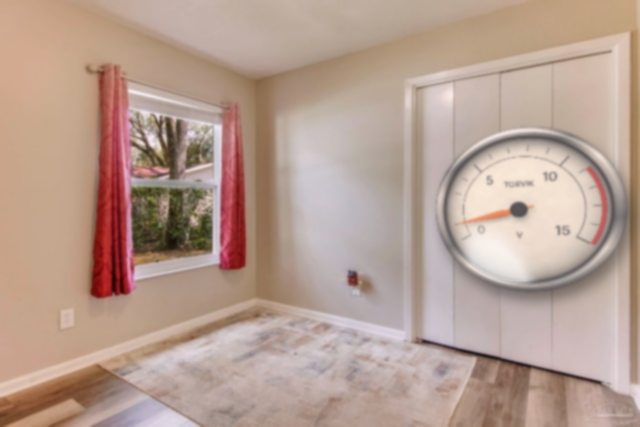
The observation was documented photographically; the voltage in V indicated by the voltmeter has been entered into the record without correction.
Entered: 1 V
